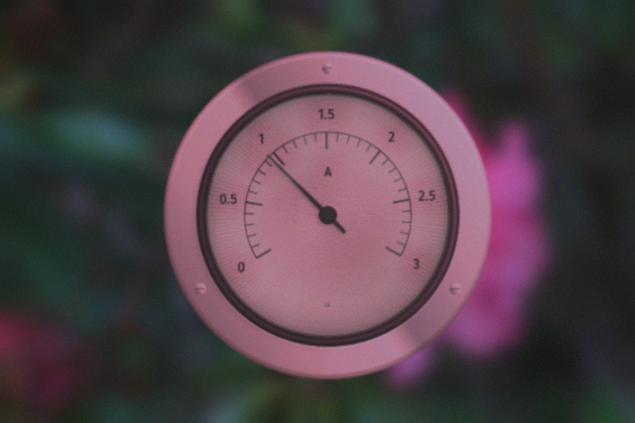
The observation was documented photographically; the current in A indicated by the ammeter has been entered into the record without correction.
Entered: 0.95 A
